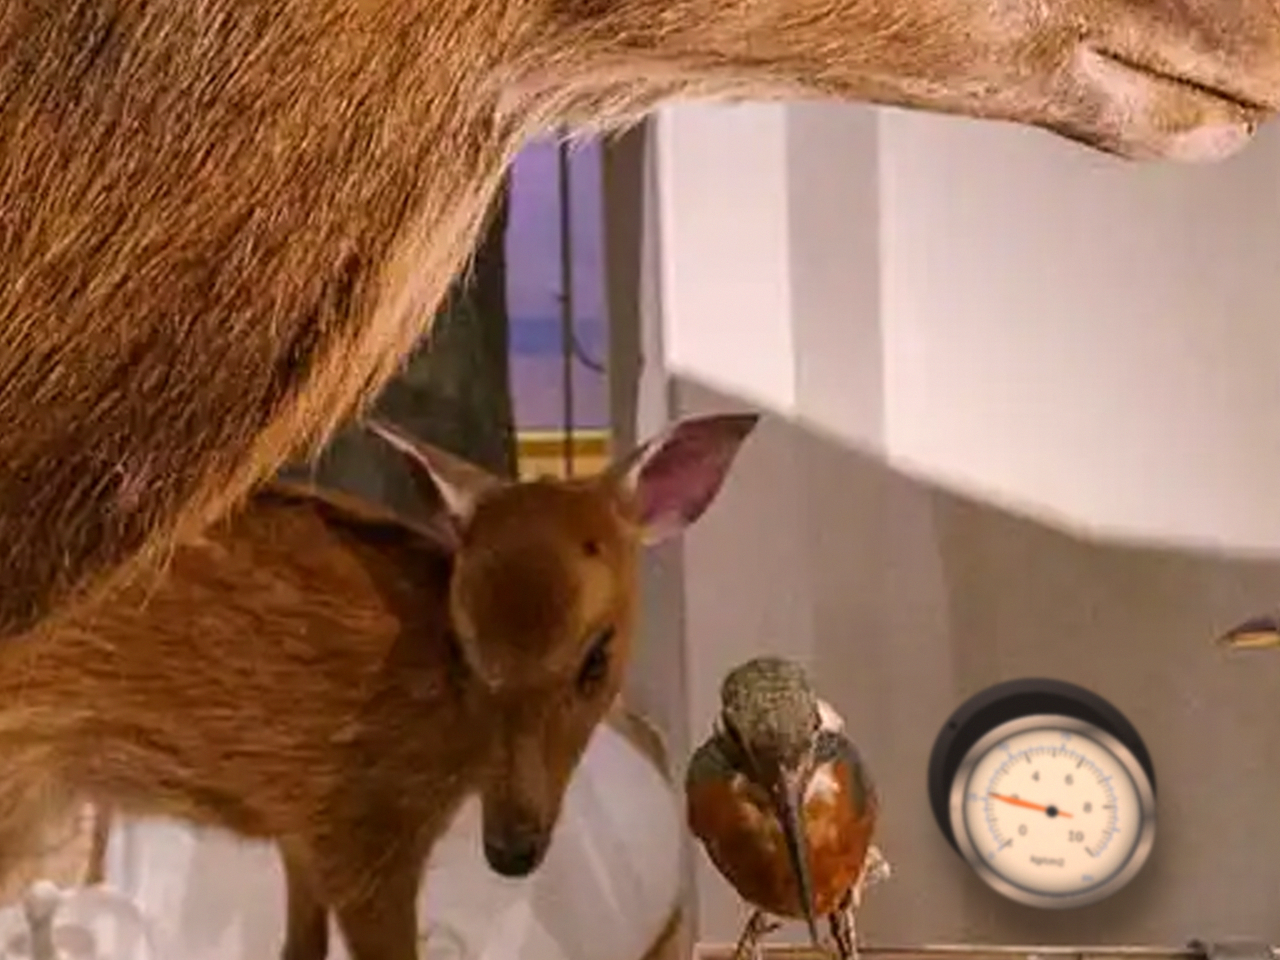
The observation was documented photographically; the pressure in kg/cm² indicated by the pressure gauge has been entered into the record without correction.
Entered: 2 kg/cm²
